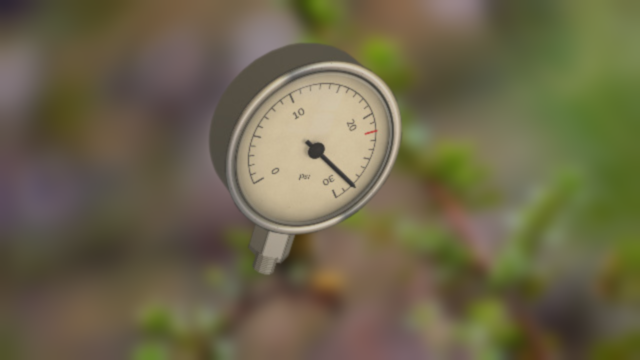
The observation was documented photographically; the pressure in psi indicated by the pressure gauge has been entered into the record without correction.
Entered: 28 psi
